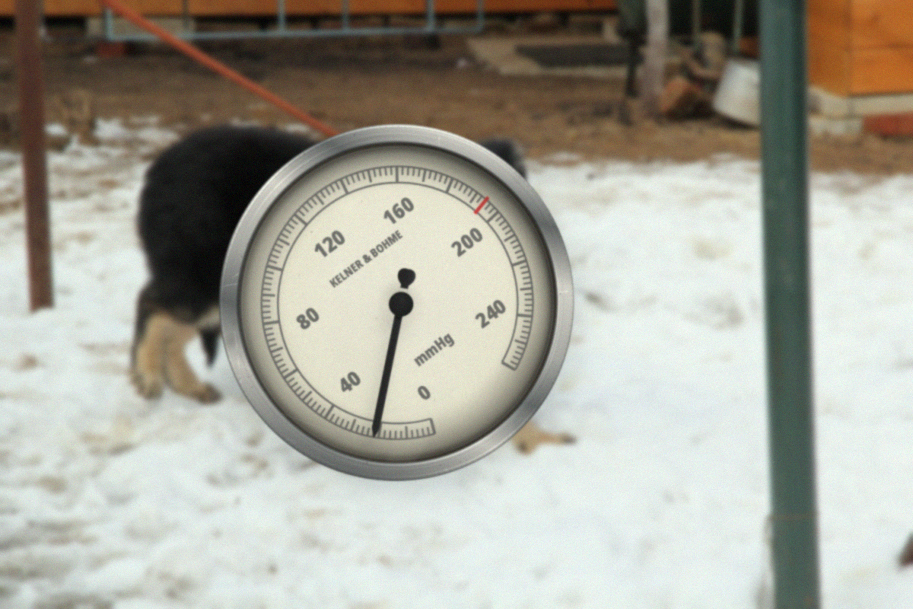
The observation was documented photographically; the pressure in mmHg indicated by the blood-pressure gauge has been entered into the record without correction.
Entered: 22 mmHg
